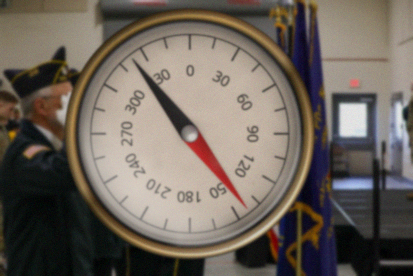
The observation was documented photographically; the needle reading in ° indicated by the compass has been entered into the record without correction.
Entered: 142.5 °
